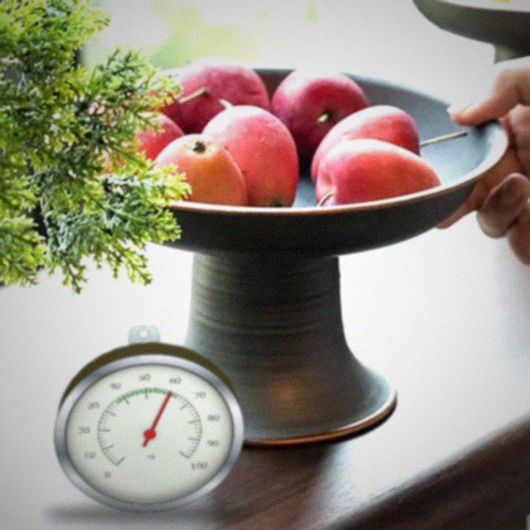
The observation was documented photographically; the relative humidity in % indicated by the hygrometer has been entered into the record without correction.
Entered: 60 %
